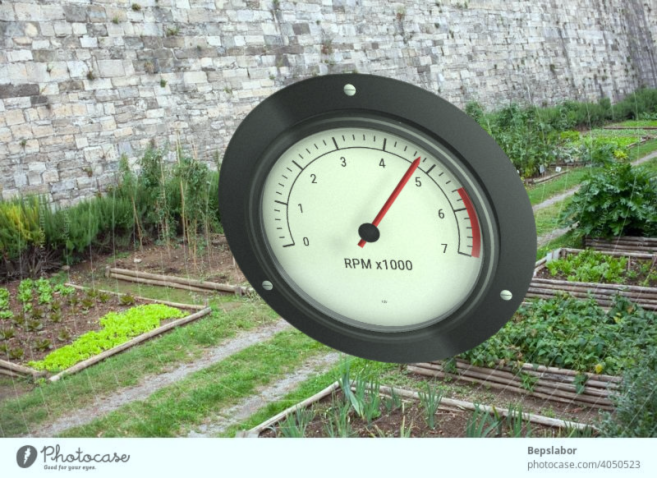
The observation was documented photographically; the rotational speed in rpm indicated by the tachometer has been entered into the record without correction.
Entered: 4700 rpm
